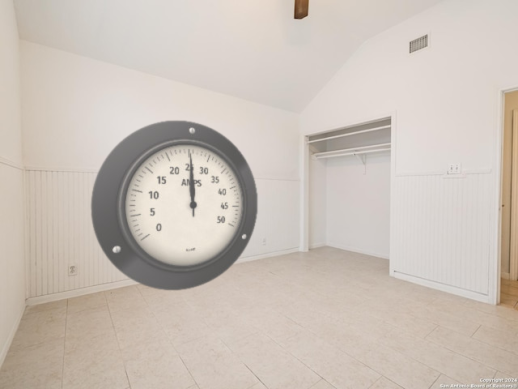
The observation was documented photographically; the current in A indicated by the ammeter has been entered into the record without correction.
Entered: 25 A
